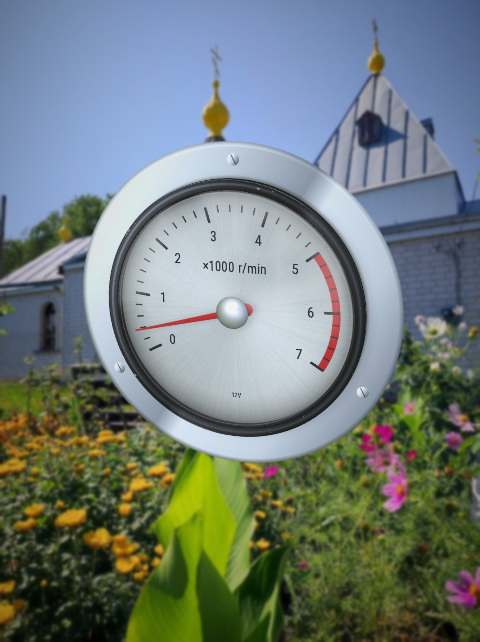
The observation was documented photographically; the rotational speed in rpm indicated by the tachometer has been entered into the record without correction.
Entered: 400 rpm
